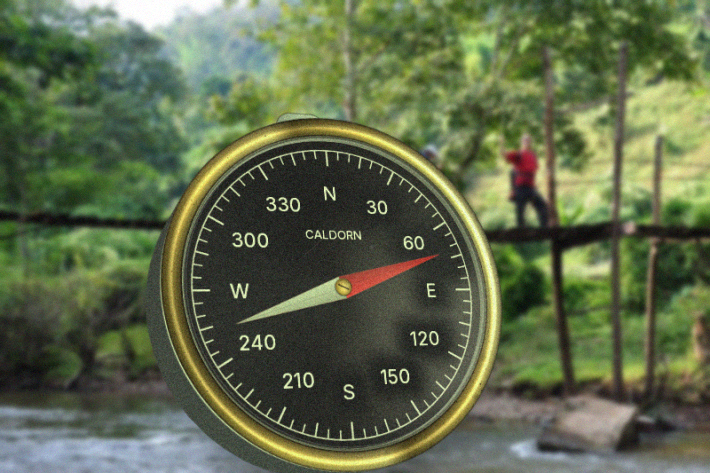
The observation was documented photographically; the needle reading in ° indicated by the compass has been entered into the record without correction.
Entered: 72.5 °
